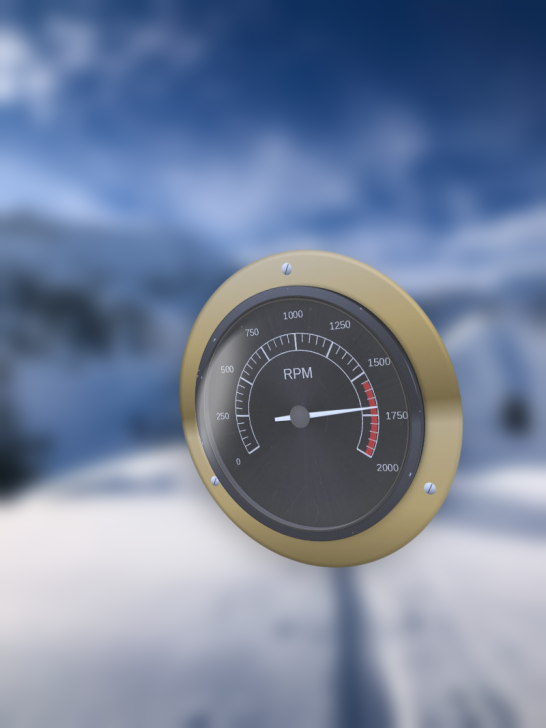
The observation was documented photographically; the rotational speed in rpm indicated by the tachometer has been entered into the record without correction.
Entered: 1700 rpm
